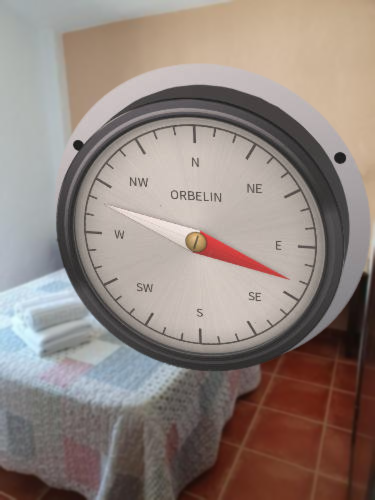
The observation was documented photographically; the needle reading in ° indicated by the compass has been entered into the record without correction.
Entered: 110 °
